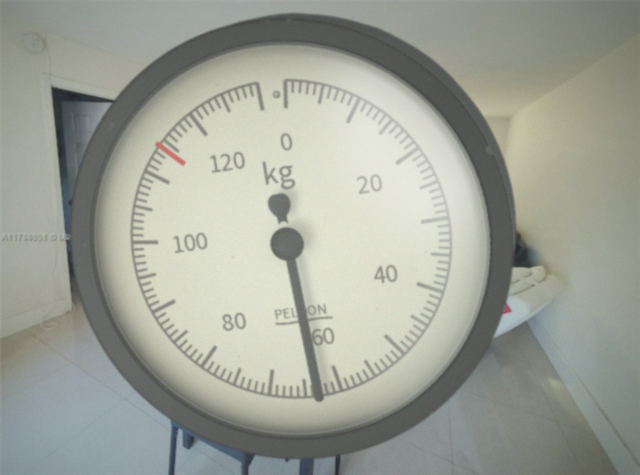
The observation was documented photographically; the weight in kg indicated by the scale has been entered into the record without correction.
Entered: 63 kg
